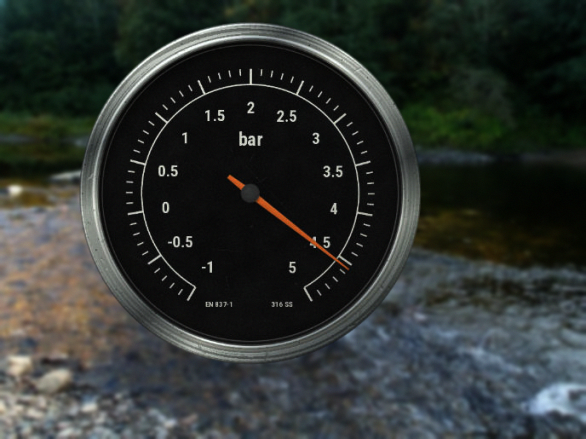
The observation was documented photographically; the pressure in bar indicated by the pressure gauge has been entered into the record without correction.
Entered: 4.55 bar
